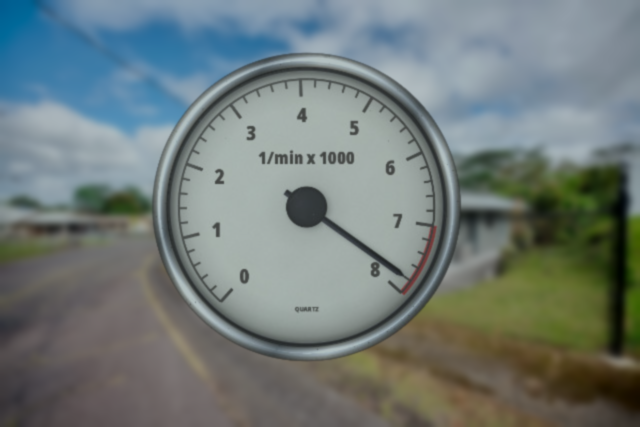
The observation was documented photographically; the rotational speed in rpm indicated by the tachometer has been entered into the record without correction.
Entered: 7800 rpm
